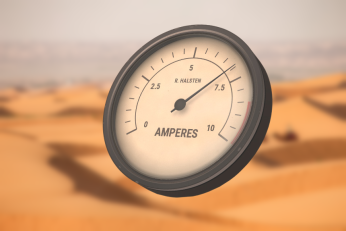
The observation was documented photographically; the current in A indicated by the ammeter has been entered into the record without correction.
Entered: 7 A
